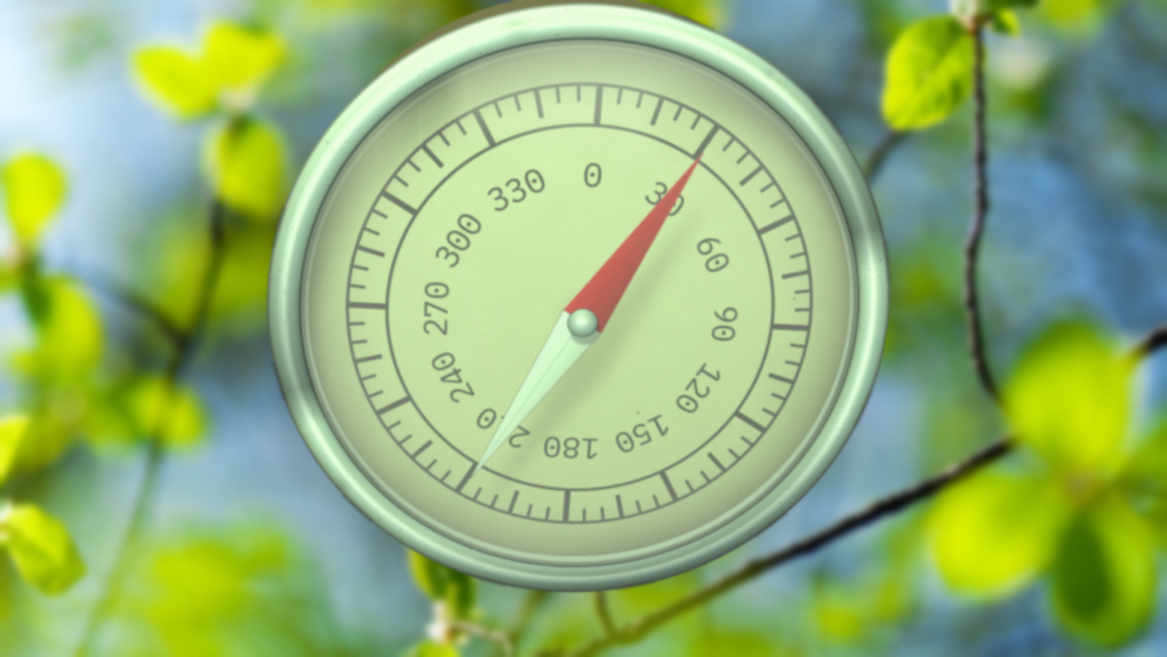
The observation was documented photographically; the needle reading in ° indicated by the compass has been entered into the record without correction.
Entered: 30 °
